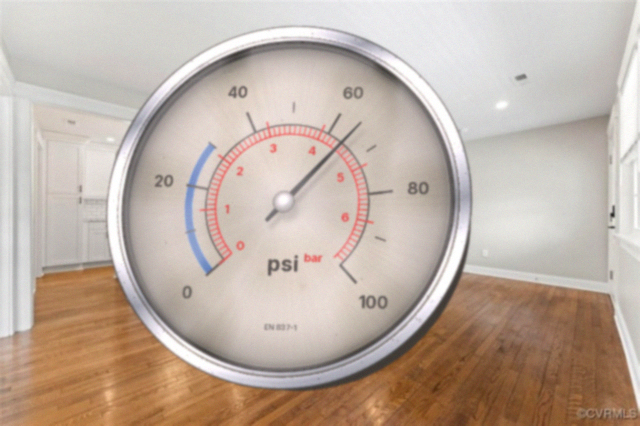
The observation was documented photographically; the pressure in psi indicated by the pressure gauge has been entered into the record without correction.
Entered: 65 psi
